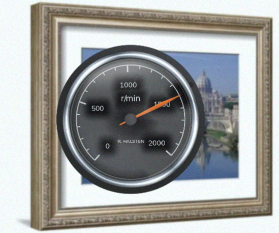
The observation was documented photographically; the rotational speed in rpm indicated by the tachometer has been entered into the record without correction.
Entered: 1500 rpm
